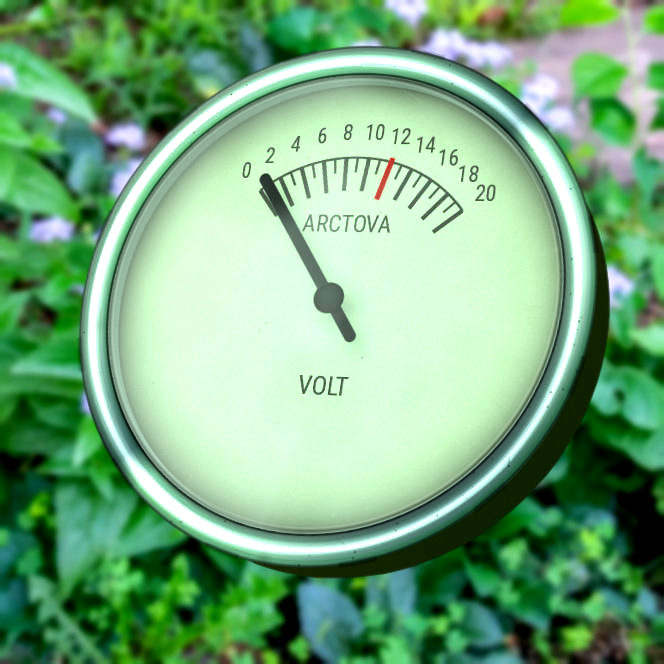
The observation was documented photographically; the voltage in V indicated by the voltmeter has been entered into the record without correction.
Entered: 1 V
